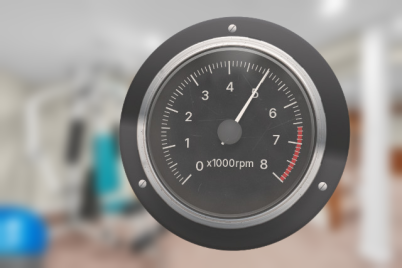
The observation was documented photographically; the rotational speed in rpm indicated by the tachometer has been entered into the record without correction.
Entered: 5000 rpm
